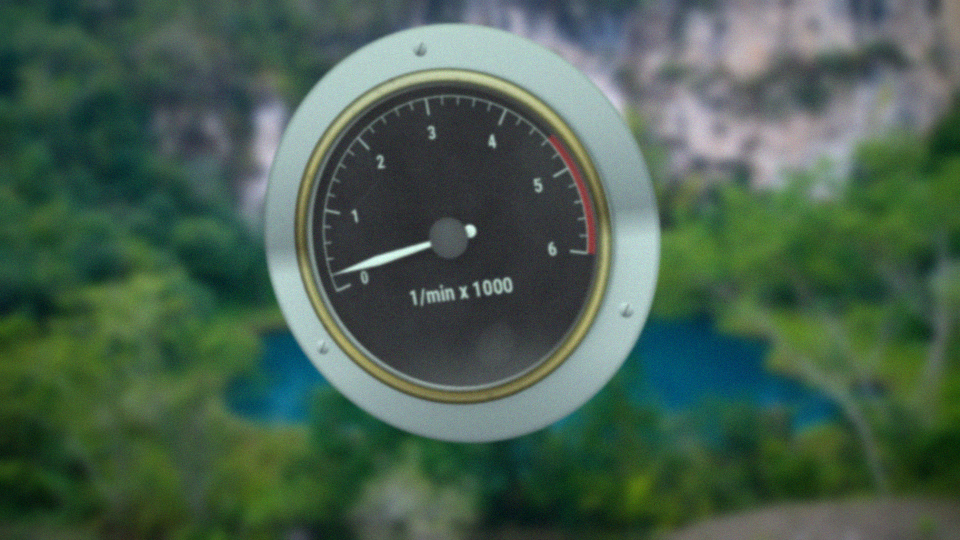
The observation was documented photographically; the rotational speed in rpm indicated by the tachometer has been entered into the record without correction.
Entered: 200 rpm
